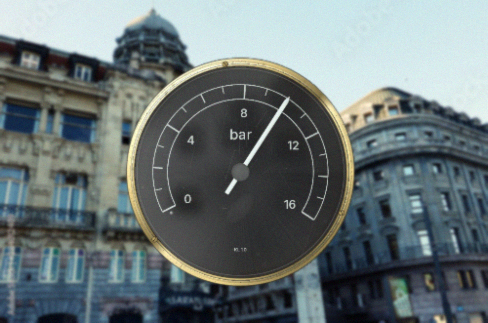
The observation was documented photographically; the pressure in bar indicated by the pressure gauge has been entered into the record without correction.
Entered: 10 bar
